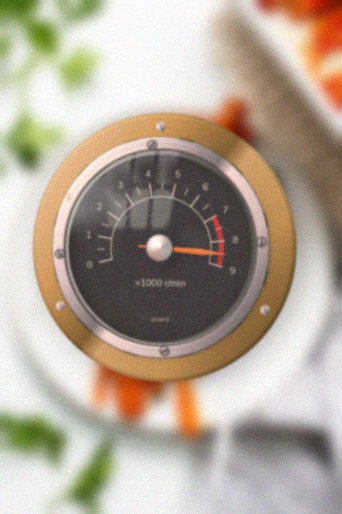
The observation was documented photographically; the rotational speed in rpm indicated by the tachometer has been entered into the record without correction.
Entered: 8500 rpm
